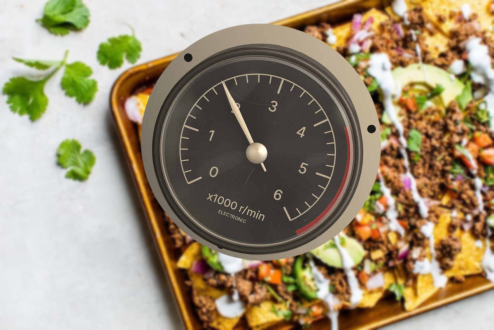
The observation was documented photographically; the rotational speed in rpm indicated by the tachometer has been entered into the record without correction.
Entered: 2000 rpm
